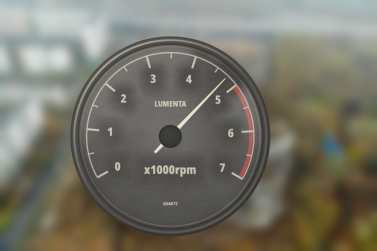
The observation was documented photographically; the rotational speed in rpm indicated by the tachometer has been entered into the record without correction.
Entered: 4750 rpm
